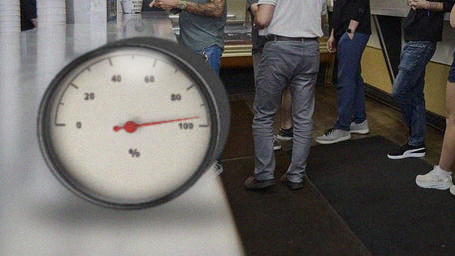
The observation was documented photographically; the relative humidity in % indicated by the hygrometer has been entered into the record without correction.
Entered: 95 %
